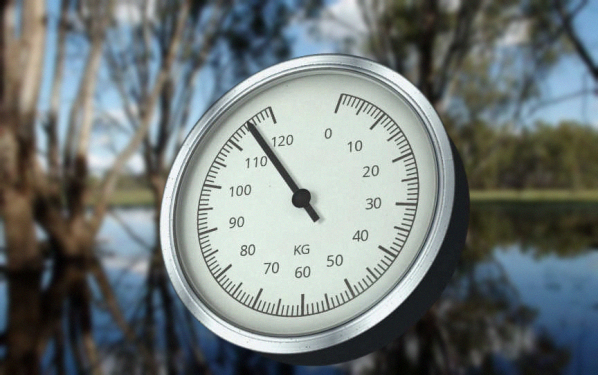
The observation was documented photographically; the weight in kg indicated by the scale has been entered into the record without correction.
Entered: 115 kg
